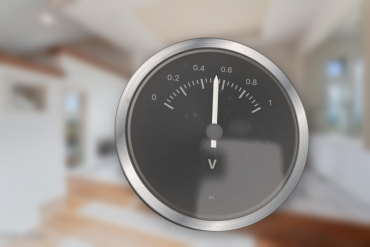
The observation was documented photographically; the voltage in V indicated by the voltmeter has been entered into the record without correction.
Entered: 0.52 V
